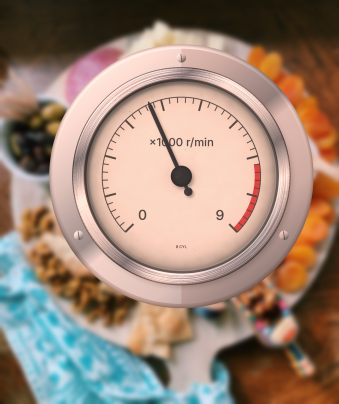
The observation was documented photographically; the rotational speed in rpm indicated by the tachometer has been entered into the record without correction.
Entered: 3700 rpm
